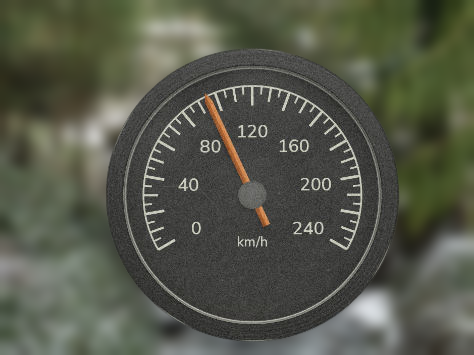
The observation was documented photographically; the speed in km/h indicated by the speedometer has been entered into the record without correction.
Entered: 95 km/h
